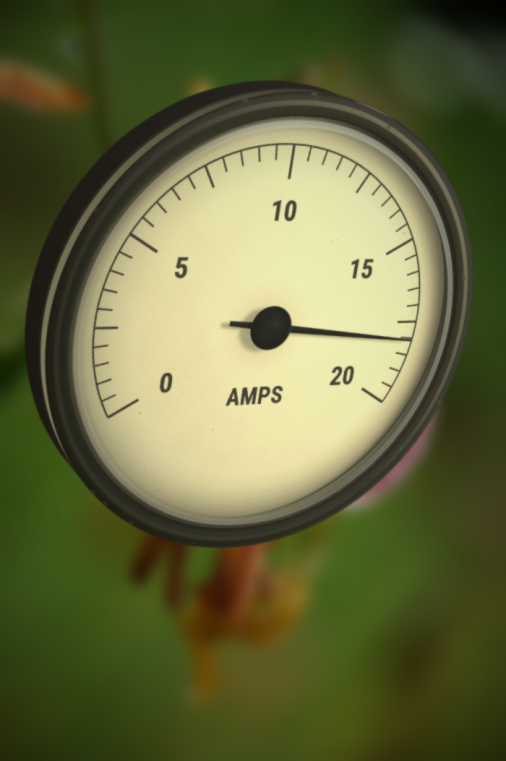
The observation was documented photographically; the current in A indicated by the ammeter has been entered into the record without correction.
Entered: 18 A
